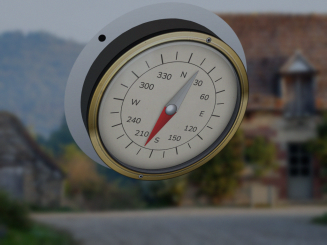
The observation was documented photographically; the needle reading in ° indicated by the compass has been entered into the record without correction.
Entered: 195 °
